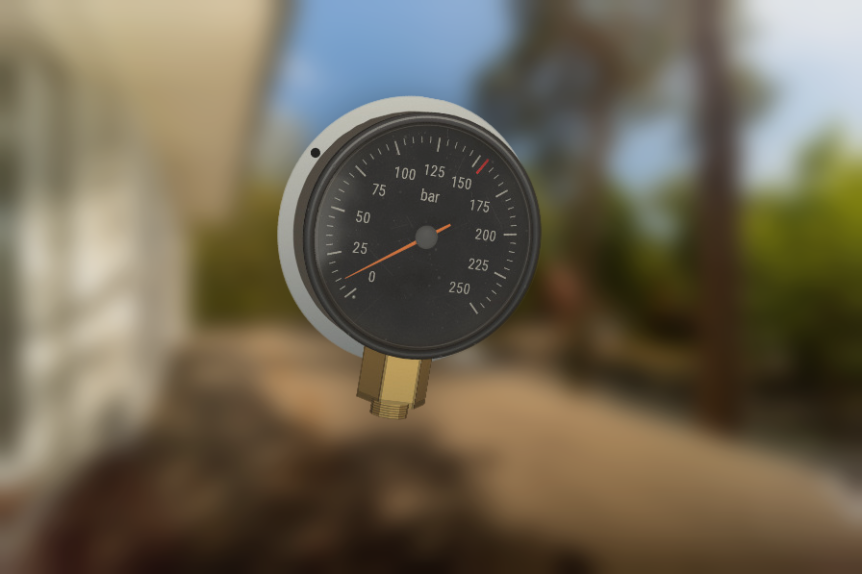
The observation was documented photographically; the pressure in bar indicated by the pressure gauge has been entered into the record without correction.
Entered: 10 bar
